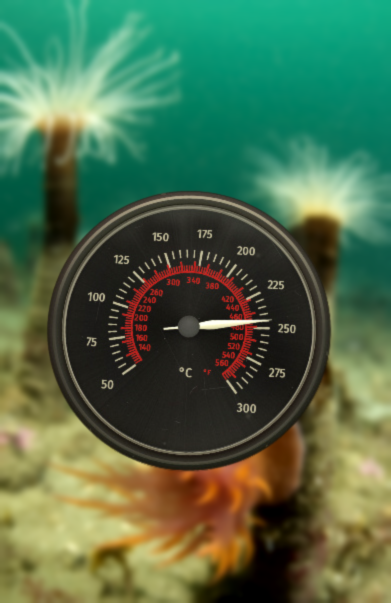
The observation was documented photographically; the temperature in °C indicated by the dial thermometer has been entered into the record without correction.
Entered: 245 °C
